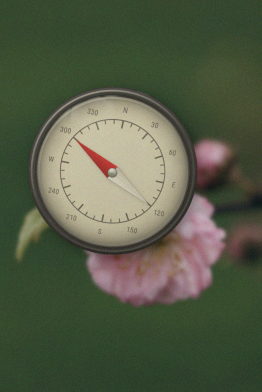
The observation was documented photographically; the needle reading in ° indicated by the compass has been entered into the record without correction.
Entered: 300 °
